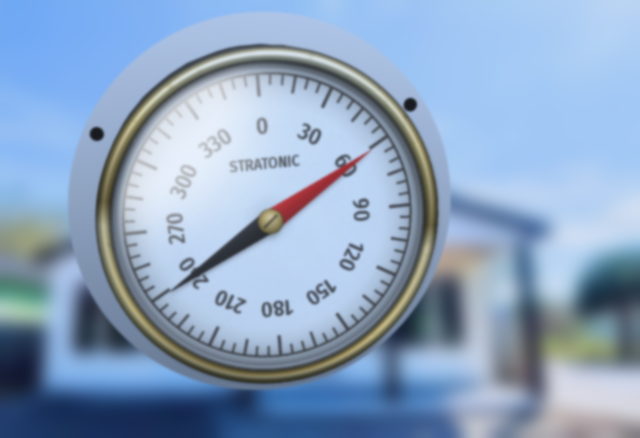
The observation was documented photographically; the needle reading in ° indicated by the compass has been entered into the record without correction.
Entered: 60 °
